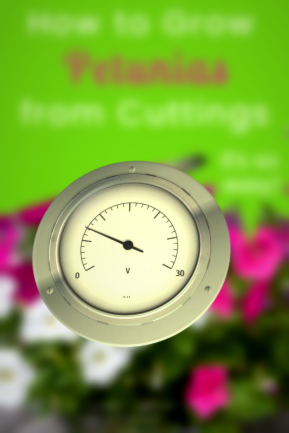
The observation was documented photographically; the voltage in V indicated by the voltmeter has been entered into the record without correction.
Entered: 7 V
